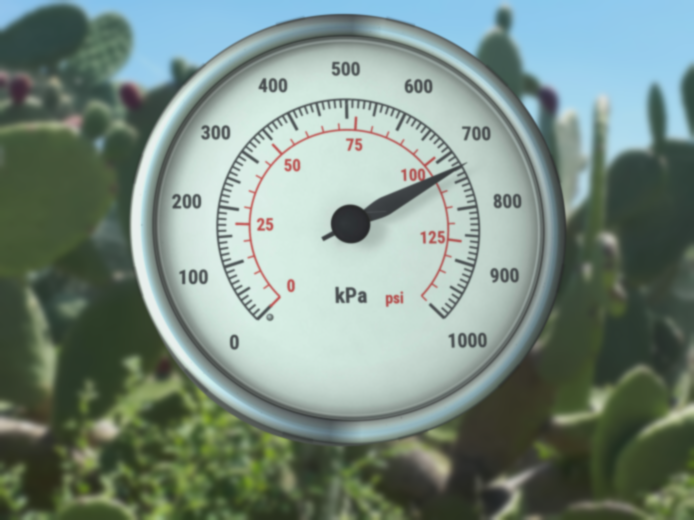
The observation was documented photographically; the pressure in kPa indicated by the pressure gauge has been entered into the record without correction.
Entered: 730 kPa
